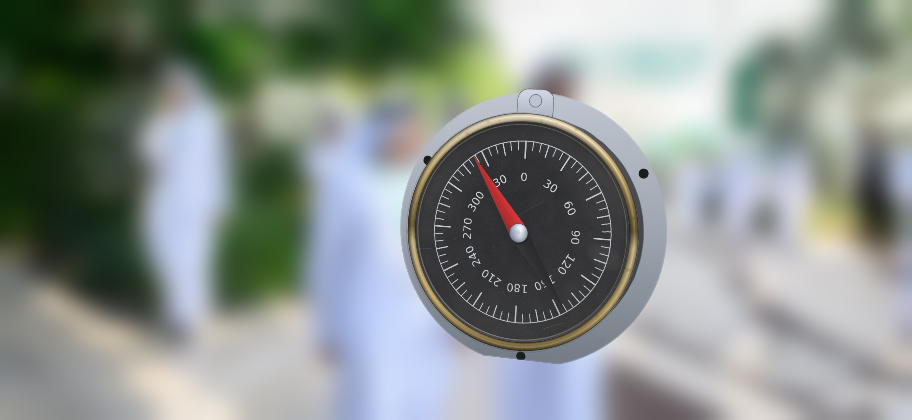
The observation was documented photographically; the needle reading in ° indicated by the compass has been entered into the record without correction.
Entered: 325 °
